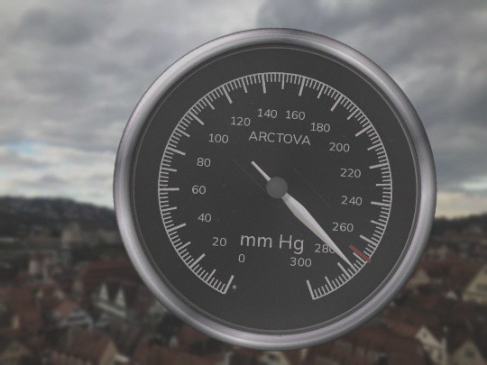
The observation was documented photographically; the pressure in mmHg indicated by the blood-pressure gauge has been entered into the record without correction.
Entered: 276 mmHg
